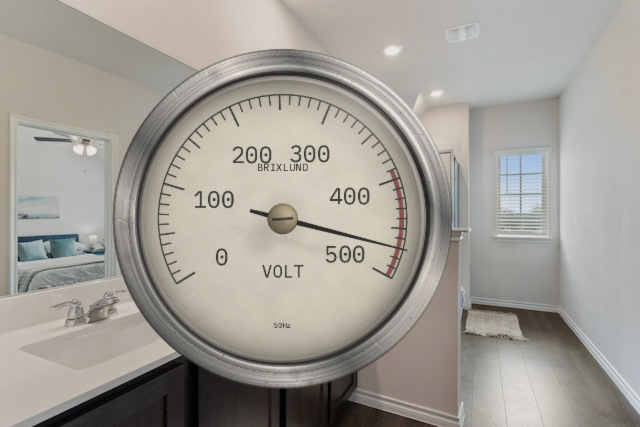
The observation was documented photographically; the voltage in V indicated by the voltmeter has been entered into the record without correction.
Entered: 470 V
